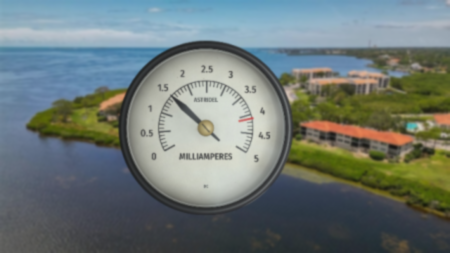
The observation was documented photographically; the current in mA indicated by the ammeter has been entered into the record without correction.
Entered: 1.5 mA
